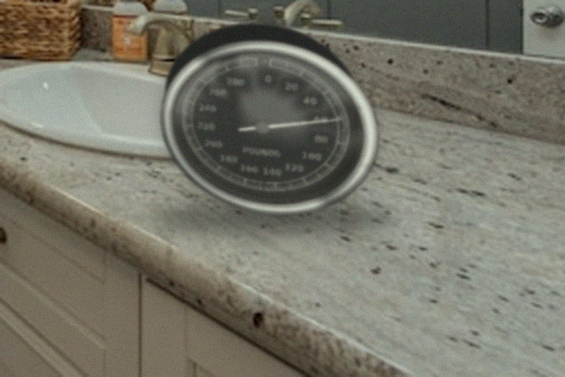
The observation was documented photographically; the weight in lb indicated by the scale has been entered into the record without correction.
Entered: 60 lb
